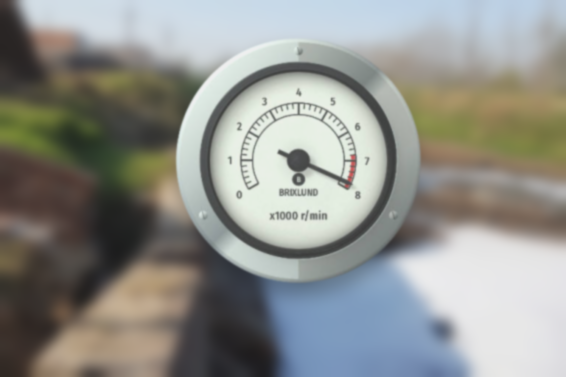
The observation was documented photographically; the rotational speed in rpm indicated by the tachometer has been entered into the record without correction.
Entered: 7800 rpm
